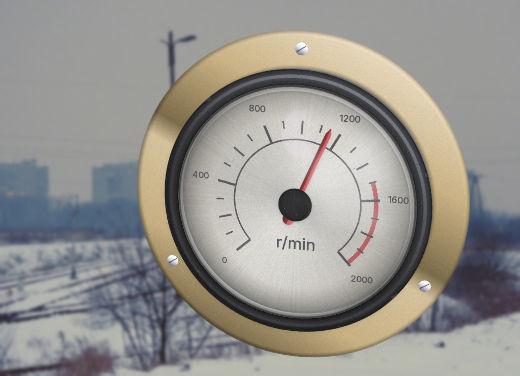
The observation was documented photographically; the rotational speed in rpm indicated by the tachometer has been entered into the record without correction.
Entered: 1150 rpm
